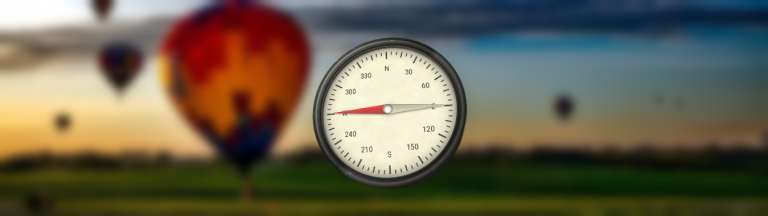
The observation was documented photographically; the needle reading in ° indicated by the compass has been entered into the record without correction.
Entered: 270 °
